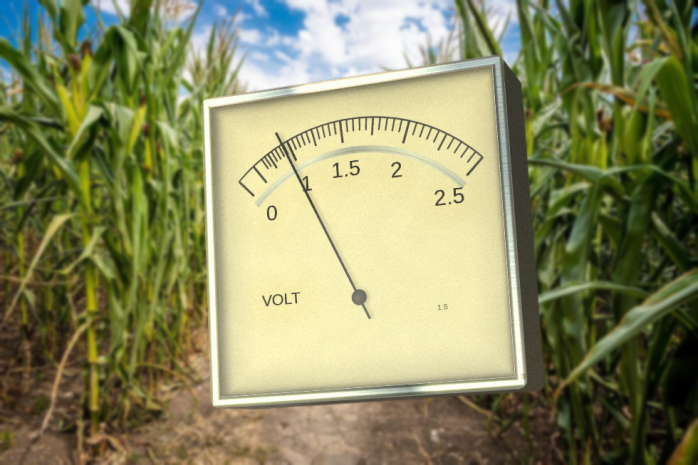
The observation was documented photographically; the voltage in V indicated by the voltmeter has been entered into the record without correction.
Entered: 0.95 V
